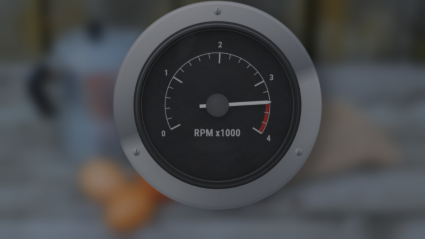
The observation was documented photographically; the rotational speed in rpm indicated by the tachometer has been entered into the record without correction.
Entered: 3400 rpm
